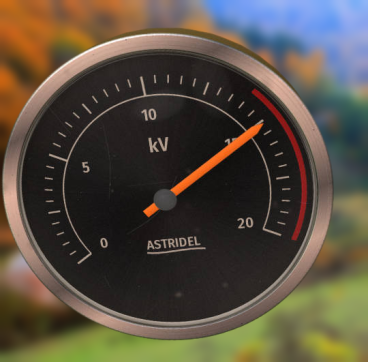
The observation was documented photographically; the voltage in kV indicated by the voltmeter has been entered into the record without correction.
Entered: 15 kV
